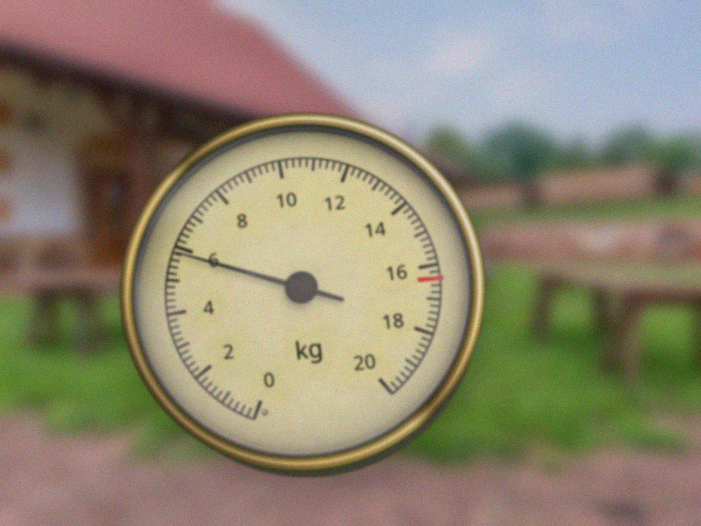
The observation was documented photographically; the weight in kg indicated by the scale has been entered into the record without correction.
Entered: 5.8 kg
